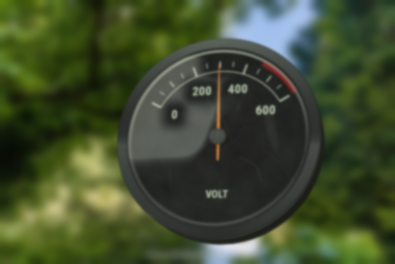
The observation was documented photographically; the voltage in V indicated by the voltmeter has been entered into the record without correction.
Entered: 300 V
